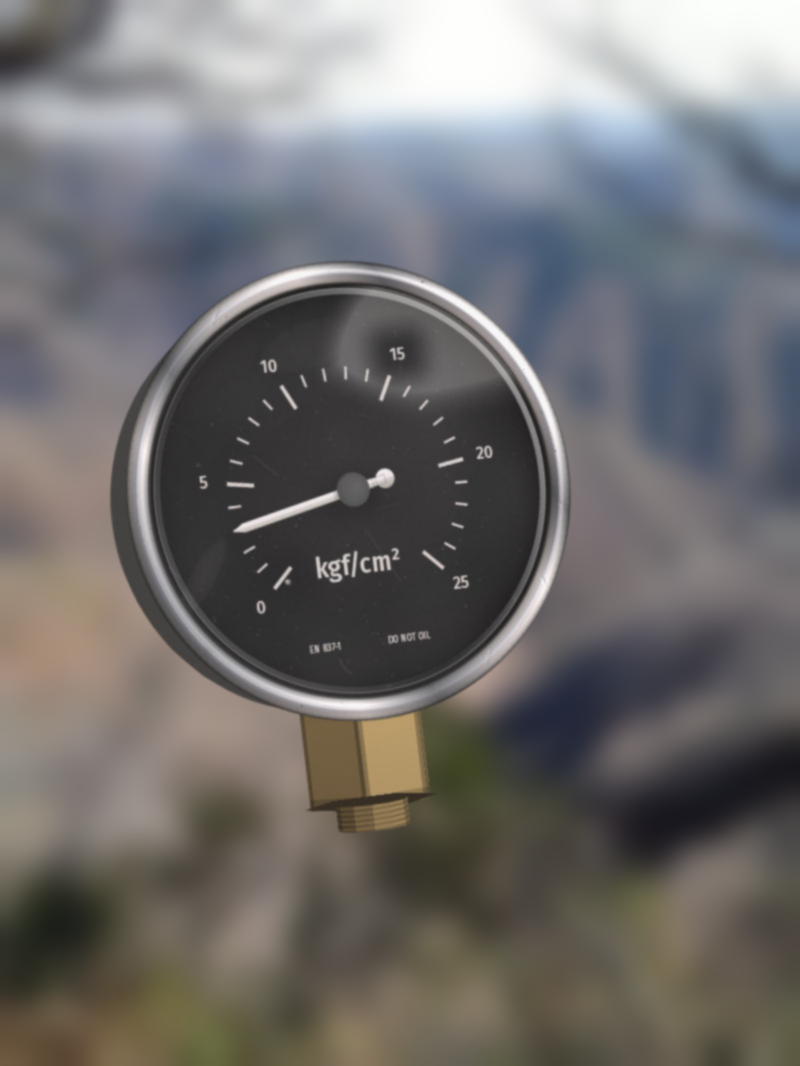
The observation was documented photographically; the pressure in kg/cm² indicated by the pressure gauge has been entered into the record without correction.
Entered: 3 kg/cm²
